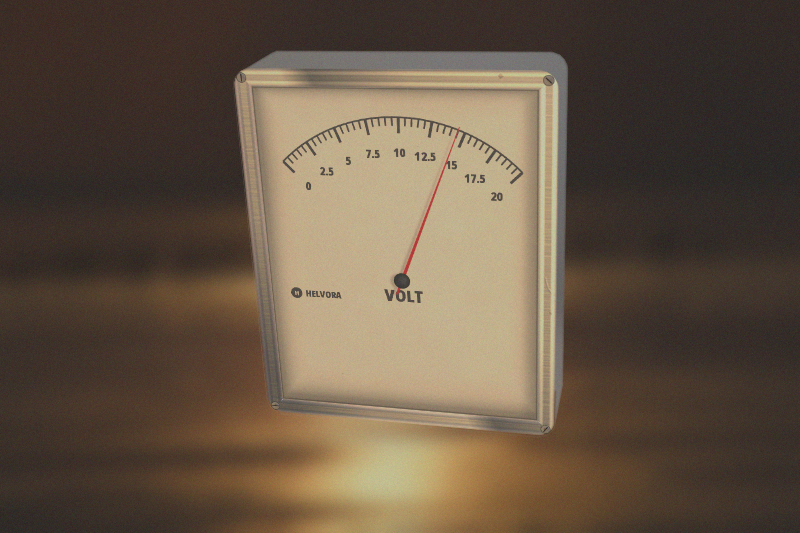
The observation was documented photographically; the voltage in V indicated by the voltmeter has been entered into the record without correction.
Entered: 14.5 V
